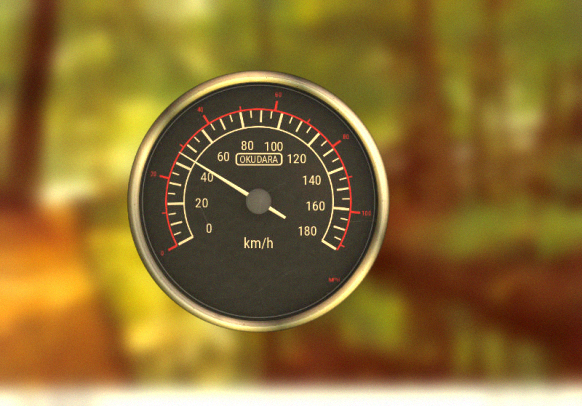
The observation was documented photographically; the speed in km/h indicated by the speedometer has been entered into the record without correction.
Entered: 45 km/h
